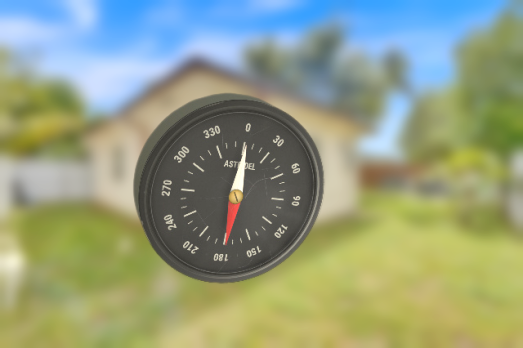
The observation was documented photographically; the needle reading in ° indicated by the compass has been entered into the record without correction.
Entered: 180 °
